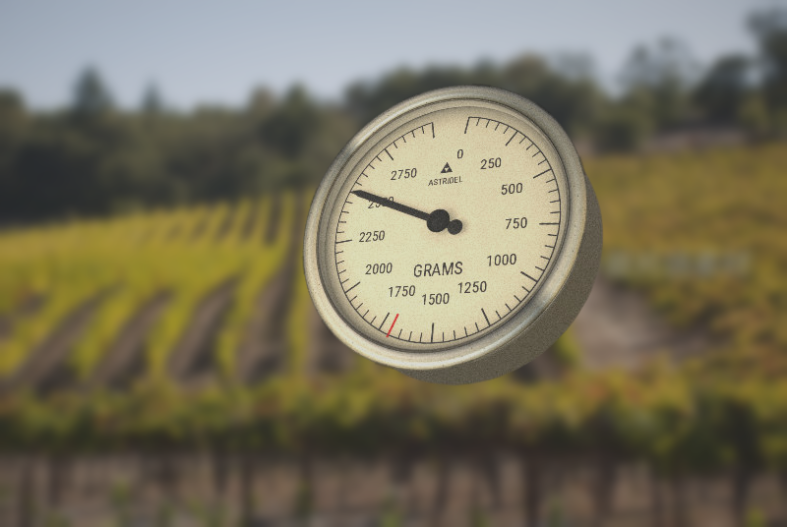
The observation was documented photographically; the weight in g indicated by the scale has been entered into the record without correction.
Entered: 2500 g
